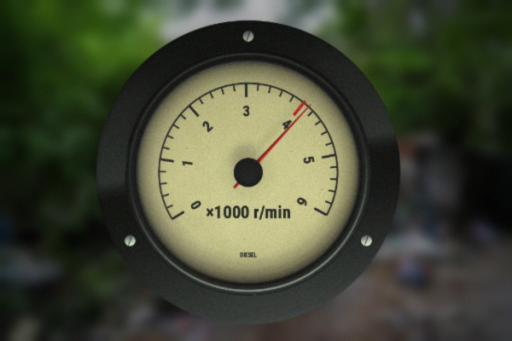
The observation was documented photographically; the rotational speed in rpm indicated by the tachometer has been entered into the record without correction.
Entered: 4100 rpm
